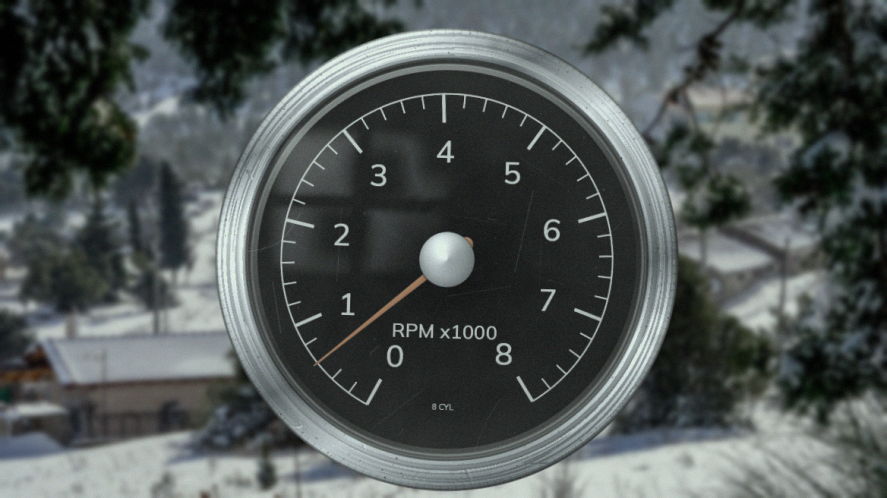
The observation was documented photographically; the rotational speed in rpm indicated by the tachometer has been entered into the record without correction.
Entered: 600 rpm
